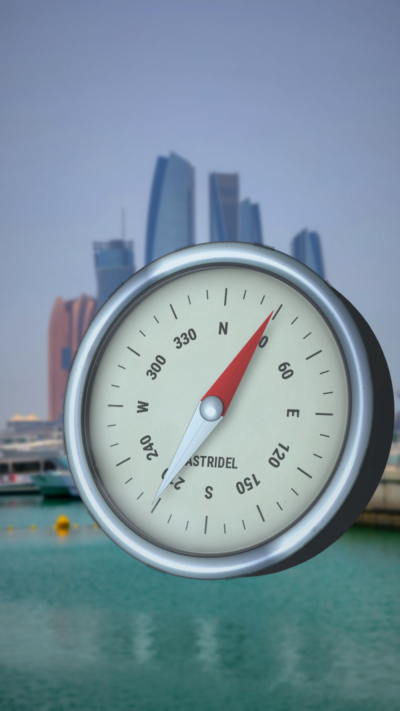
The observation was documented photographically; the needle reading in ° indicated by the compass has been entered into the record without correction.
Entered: 30 °
